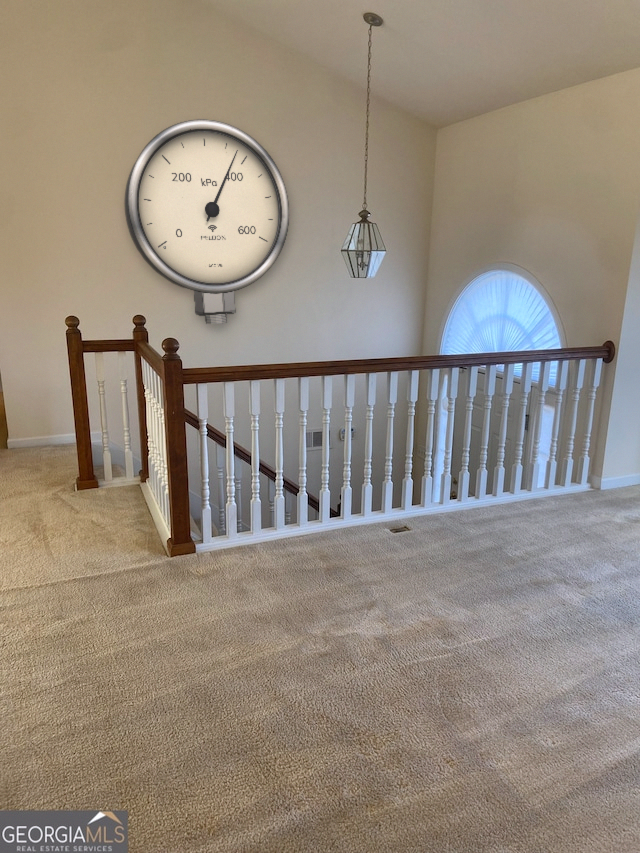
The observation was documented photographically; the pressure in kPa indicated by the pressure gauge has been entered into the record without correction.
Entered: 375 kPa
